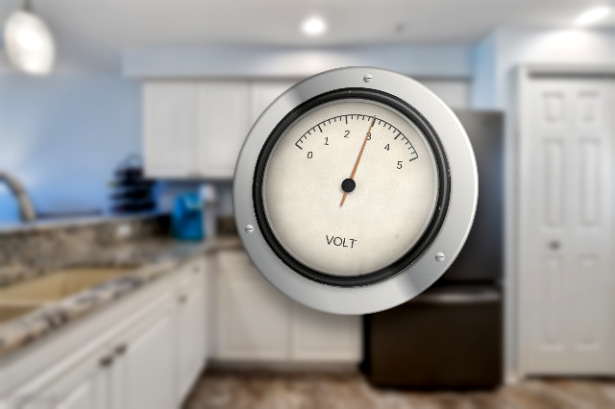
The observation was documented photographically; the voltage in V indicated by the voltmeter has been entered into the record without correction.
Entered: 3 V
